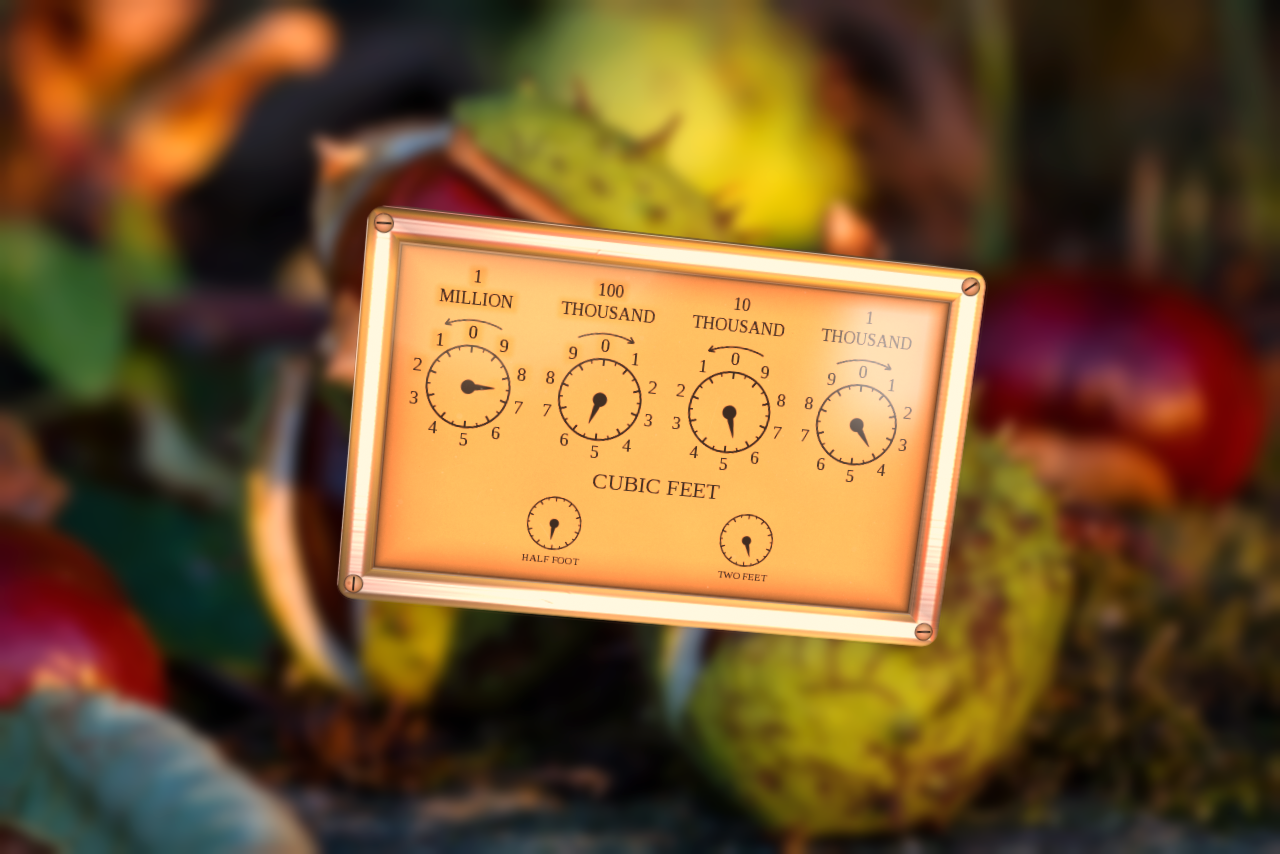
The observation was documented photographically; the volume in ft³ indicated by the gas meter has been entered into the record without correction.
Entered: 755400 ft³
